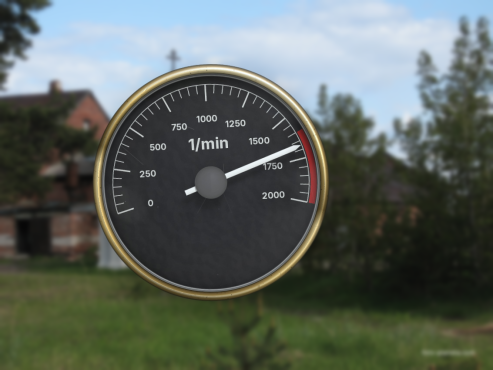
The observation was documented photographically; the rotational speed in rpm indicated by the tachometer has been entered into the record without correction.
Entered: 1675 rpm
